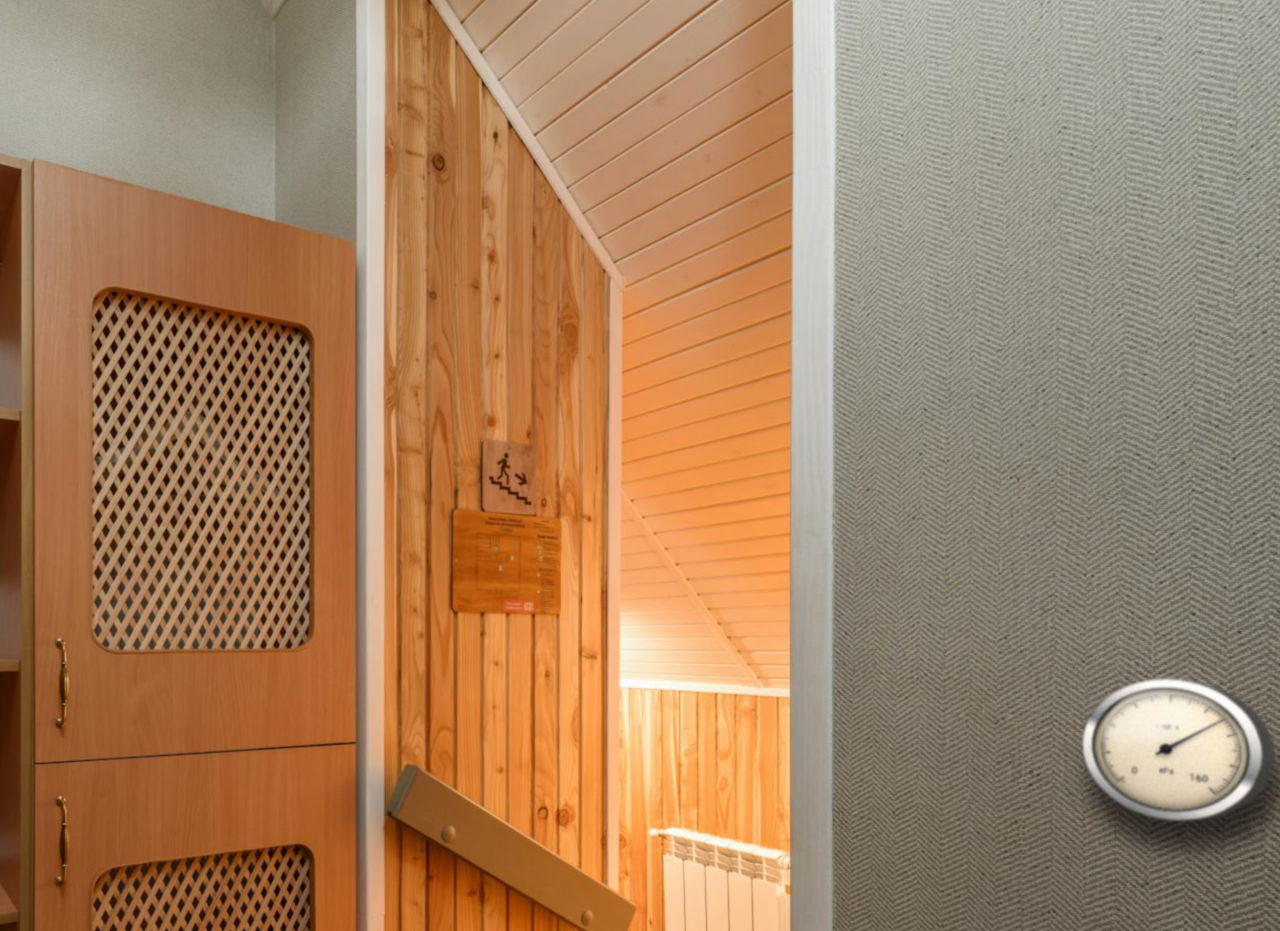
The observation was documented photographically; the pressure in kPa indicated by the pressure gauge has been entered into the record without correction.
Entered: 110 kPa
